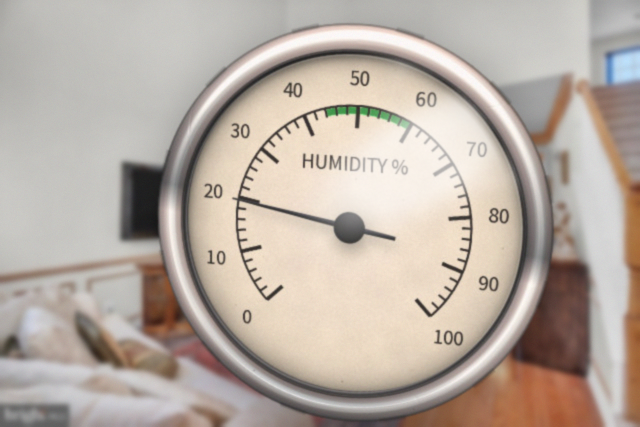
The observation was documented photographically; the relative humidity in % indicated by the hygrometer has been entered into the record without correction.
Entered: 20 %
